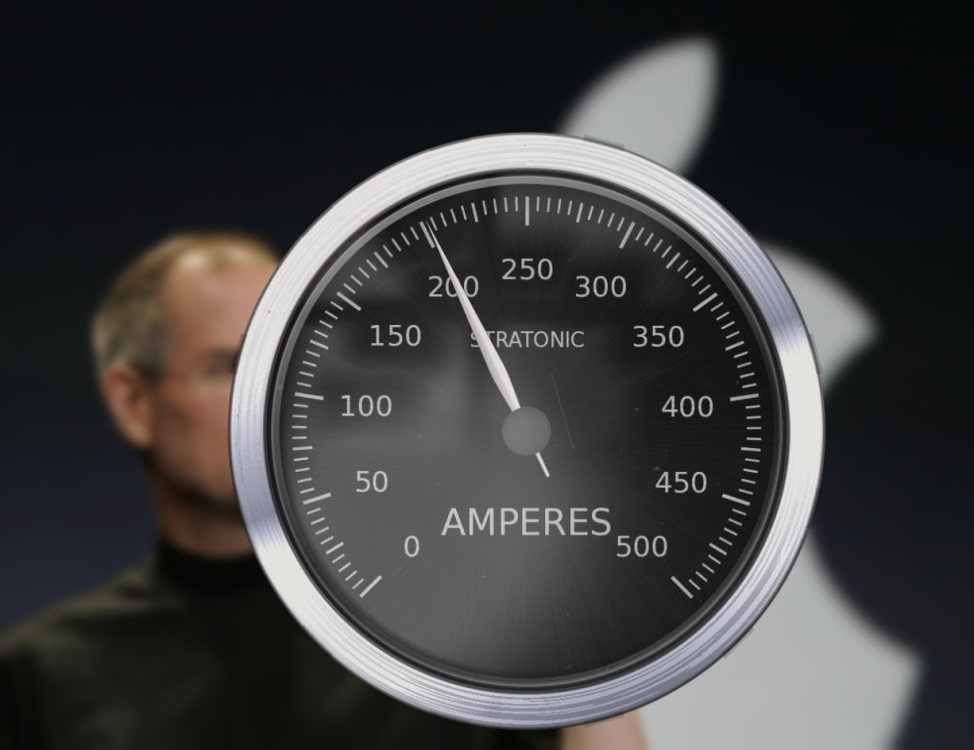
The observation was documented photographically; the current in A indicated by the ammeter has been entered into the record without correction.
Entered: 202.5 A
